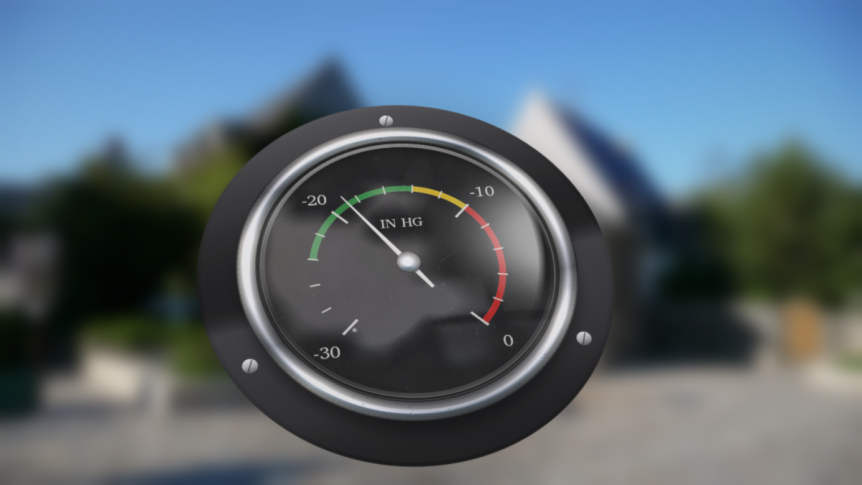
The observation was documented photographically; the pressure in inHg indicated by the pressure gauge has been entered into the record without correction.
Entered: -19 inHg
